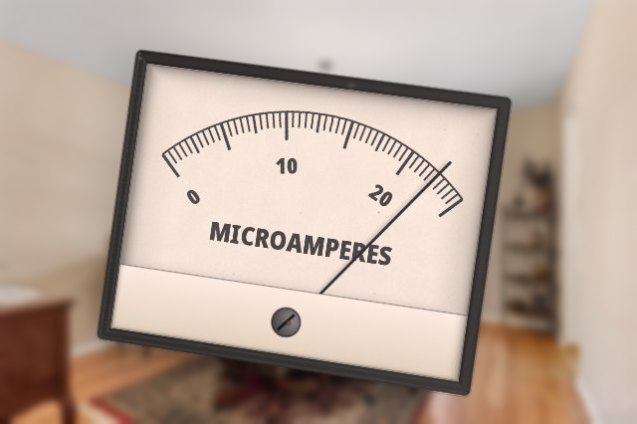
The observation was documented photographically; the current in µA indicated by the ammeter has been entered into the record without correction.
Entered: 22.5 µA
